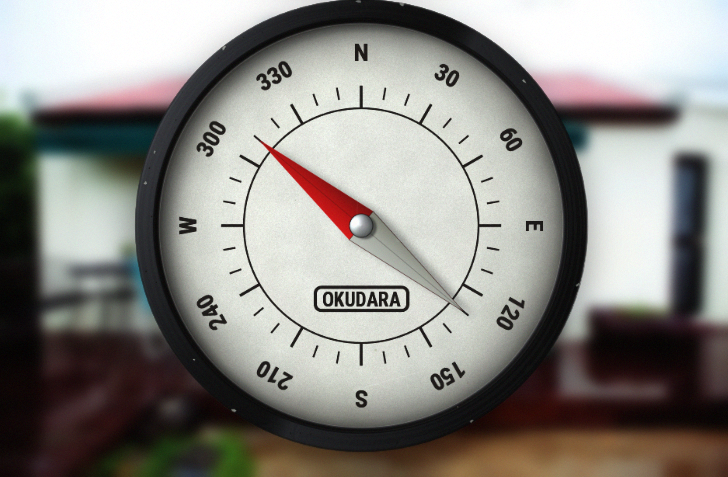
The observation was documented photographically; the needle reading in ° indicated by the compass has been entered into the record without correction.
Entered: 310 °
